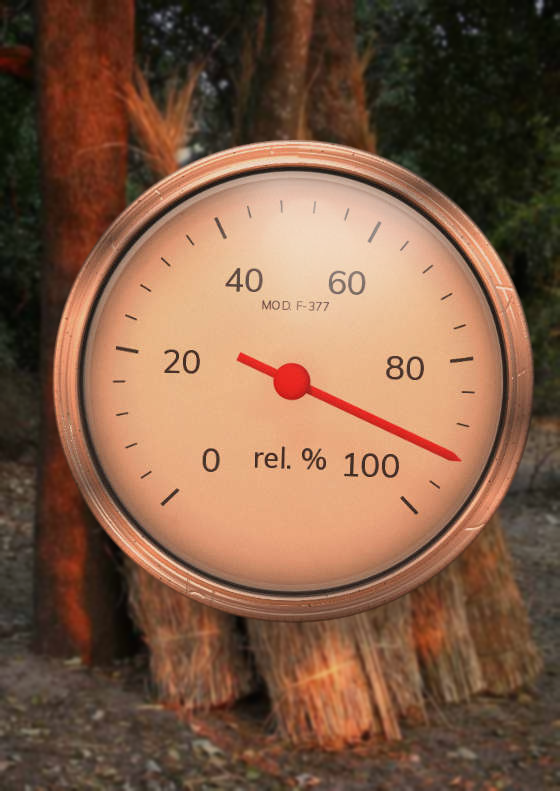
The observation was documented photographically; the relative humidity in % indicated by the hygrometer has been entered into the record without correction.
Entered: 92 %
